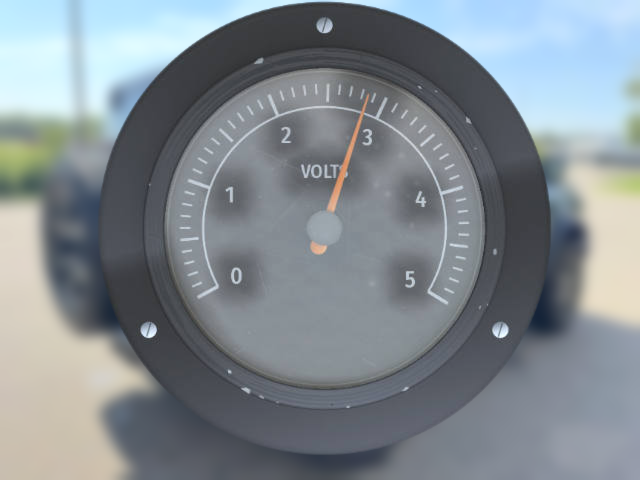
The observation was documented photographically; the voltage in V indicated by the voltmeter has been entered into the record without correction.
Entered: 2.85 V
